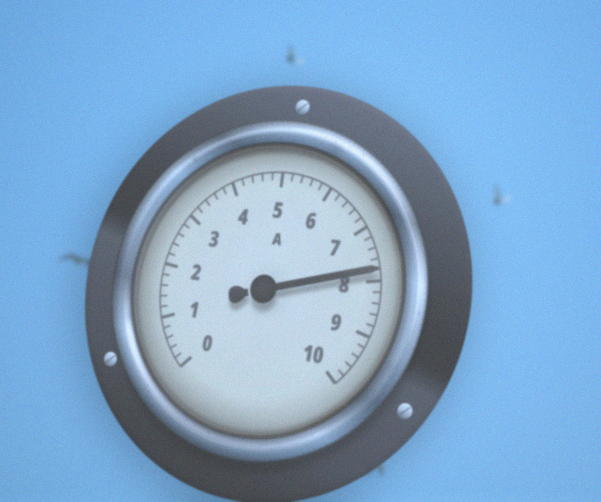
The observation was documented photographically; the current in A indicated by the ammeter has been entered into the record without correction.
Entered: 7.8 A
